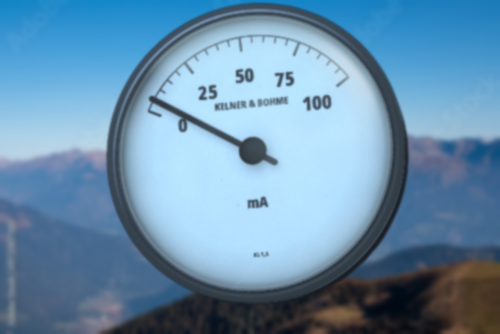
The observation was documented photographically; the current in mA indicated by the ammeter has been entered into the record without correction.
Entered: 5 mA
